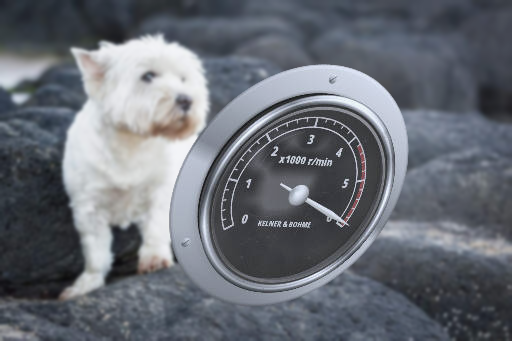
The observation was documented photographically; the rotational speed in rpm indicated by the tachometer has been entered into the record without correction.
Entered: 5900 rpm
